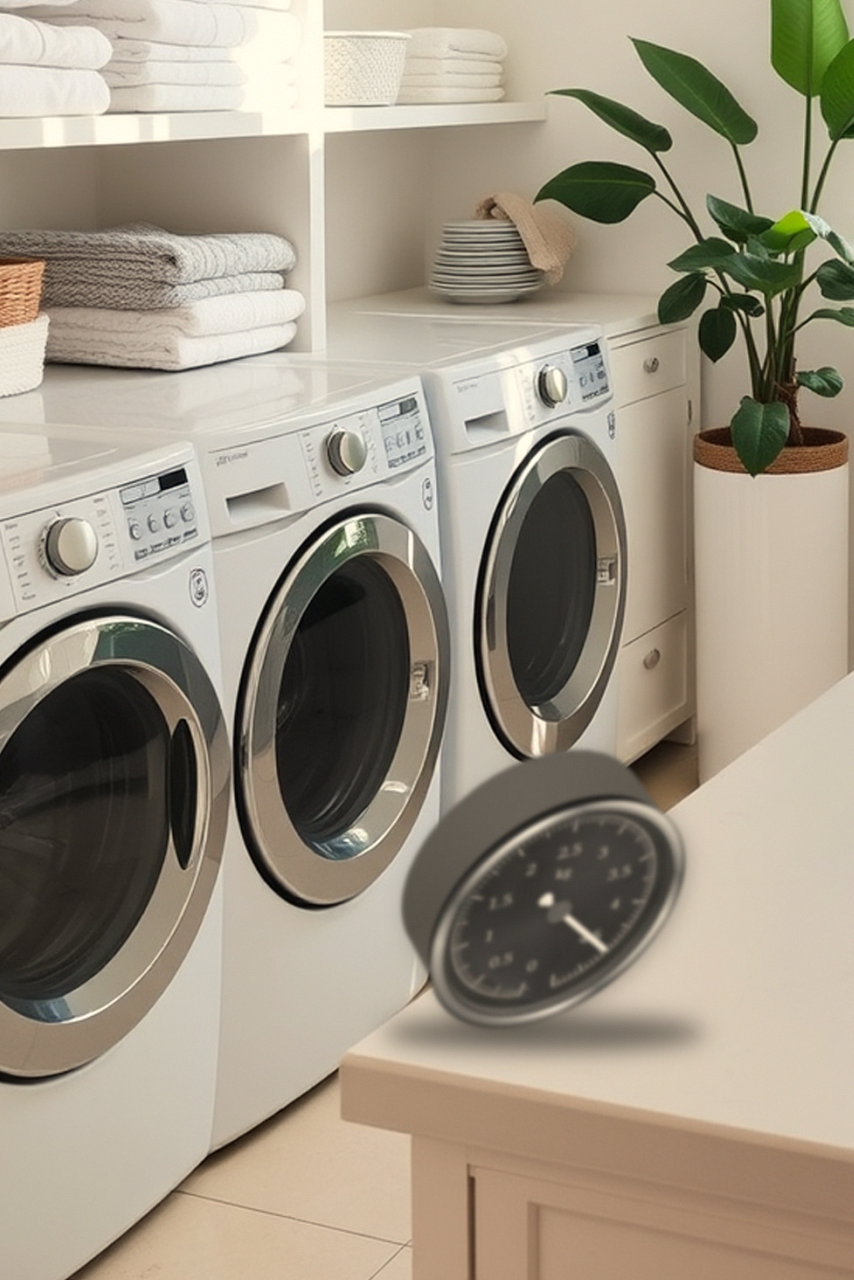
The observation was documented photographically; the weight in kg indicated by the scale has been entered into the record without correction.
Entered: 4.5 kg
